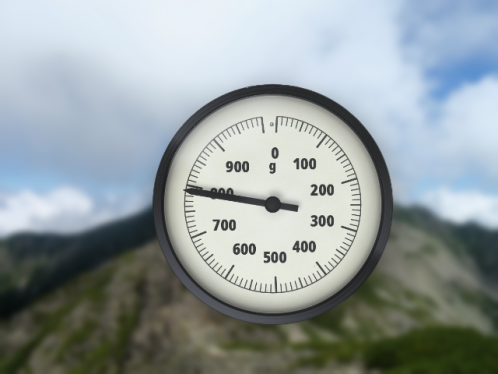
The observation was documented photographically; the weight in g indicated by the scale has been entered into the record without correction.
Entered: 790 g
